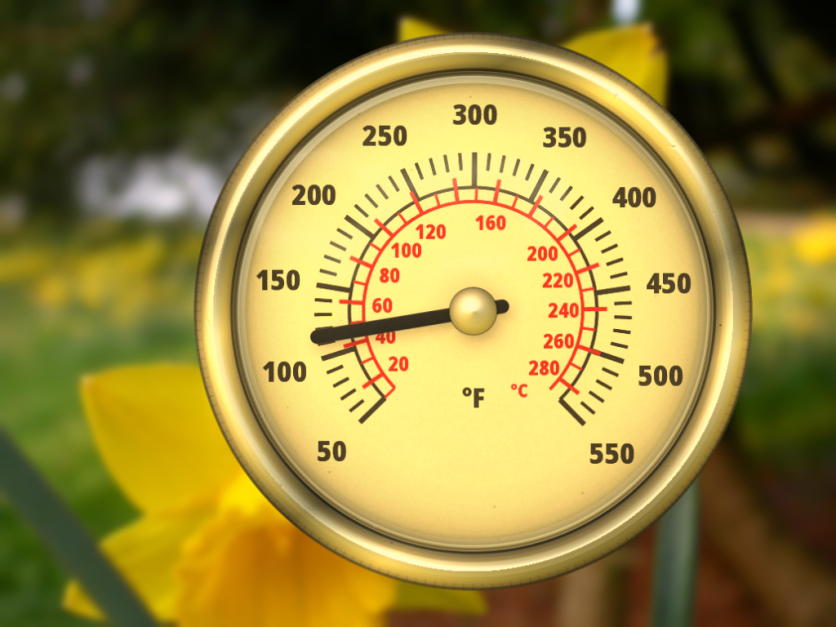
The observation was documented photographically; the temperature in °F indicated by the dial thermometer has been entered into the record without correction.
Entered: 115 °F
